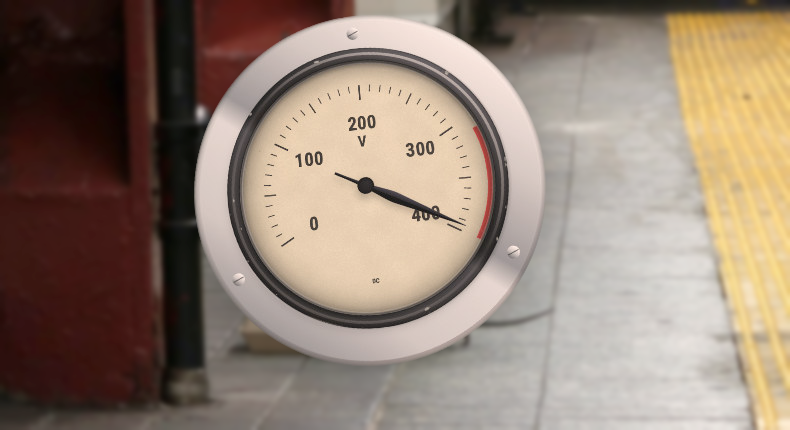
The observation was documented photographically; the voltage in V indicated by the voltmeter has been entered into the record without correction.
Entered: 395 V
